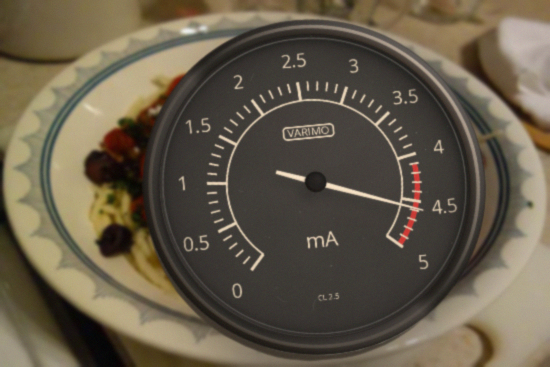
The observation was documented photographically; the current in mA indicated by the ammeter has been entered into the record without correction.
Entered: 4.6 mA
